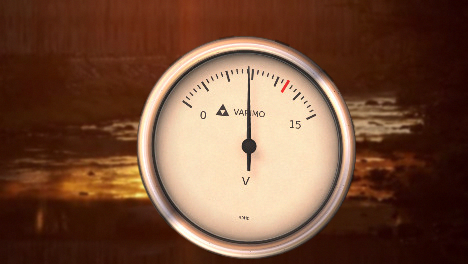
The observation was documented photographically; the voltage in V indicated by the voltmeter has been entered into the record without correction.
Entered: 7 V
